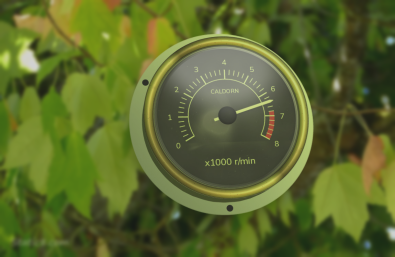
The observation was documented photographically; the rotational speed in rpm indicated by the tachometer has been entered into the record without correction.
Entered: 6400 rpm
